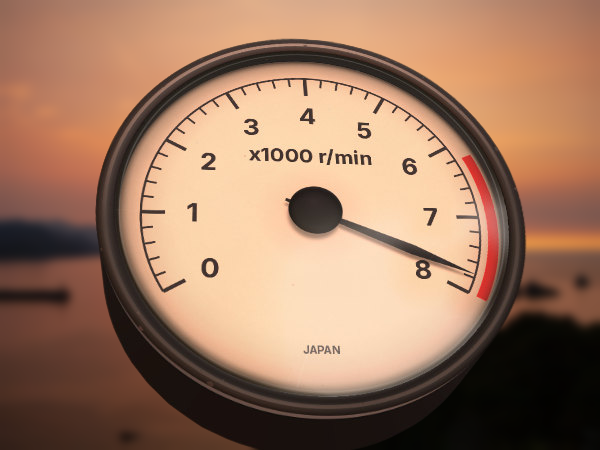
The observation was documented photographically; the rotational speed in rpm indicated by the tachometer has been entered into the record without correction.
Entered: 7800 rpm
